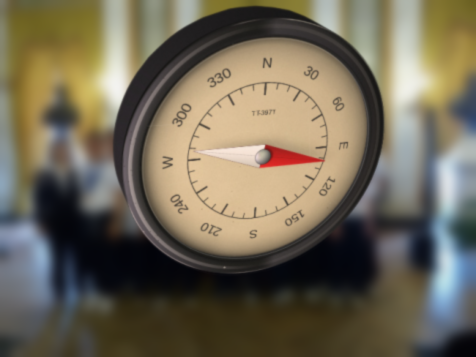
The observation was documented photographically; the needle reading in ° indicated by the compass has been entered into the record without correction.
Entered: 100 °
